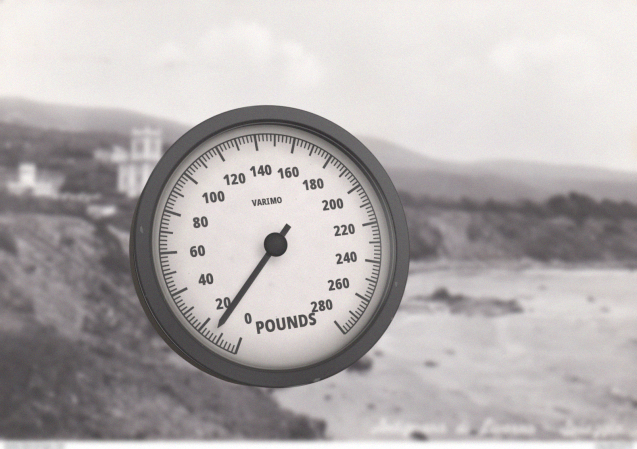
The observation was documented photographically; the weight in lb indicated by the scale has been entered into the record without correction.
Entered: 14 lb
